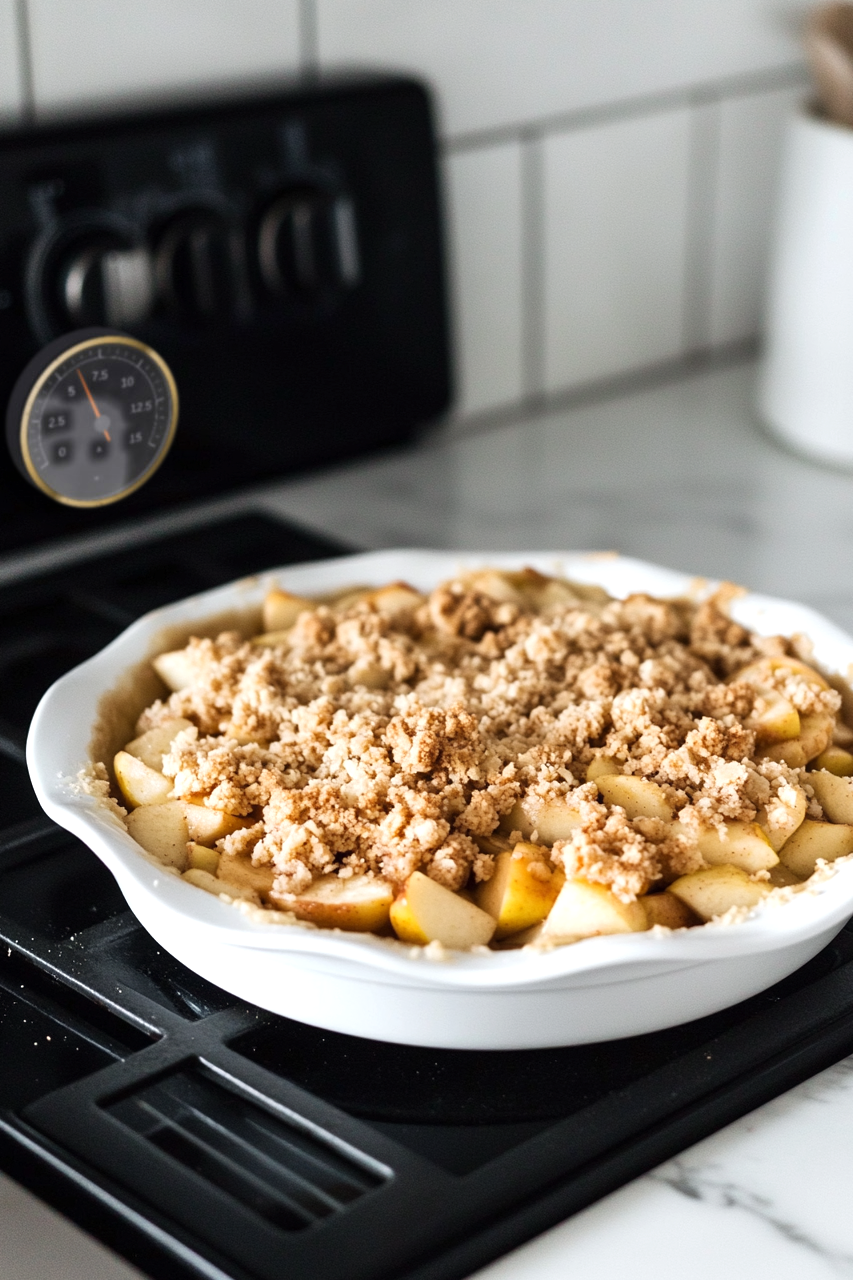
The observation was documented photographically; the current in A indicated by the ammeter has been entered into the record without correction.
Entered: 6 A
